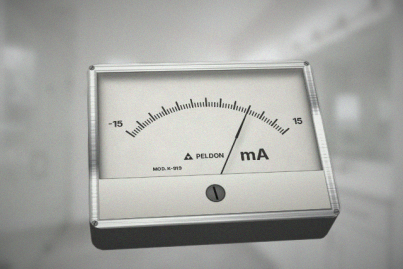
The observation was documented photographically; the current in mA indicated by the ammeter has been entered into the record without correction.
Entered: 7.5 mA
